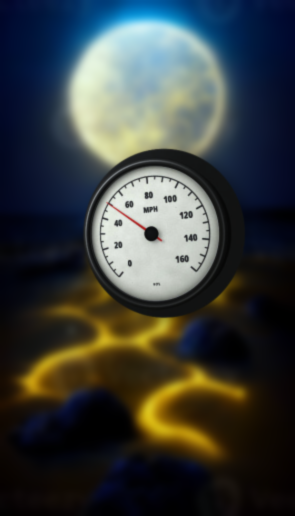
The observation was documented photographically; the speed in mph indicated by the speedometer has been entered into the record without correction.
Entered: 50 mph
